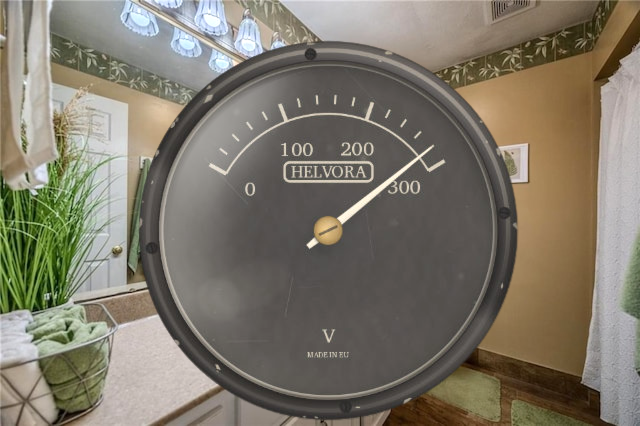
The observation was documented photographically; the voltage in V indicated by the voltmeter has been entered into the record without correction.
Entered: 280 V
